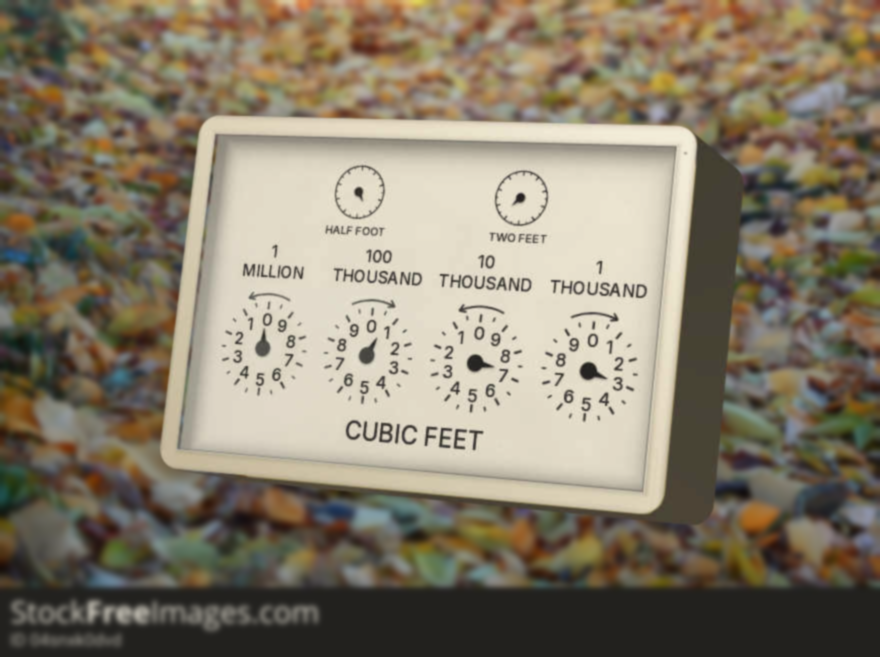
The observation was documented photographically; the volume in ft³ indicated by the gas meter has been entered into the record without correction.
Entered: 7300 ft³
